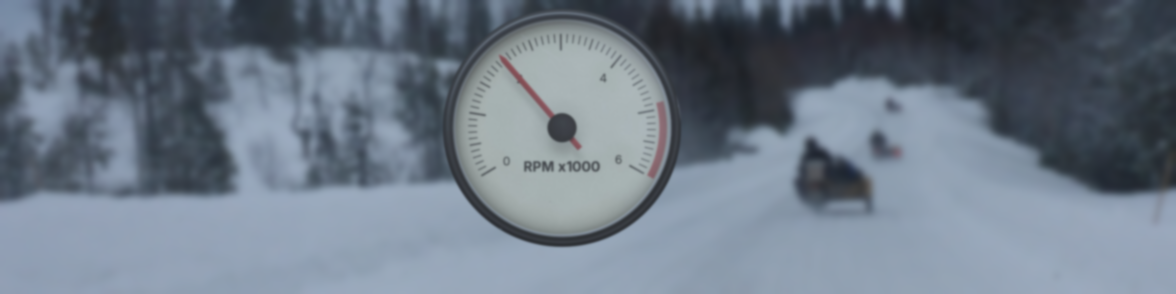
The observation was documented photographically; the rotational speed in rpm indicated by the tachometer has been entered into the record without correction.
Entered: 2000 rpm
